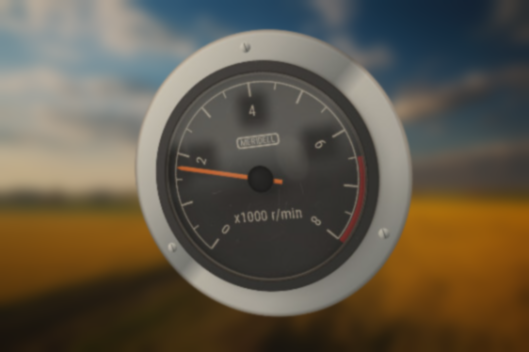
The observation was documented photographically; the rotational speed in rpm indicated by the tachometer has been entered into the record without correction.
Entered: 1750 rpm
